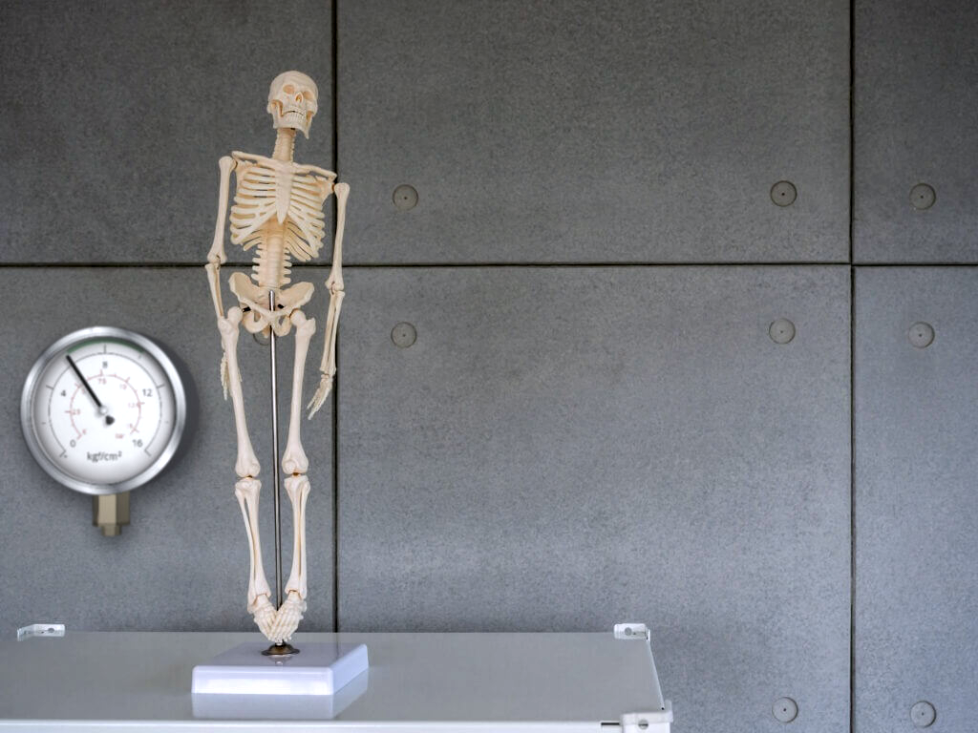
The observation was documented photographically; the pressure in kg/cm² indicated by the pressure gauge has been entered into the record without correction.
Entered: 6 kg/cm²
